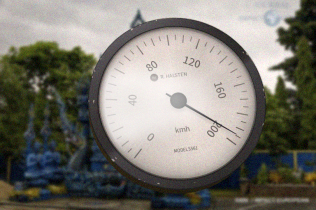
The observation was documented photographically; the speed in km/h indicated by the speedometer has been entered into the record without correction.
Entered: 195 km/h
